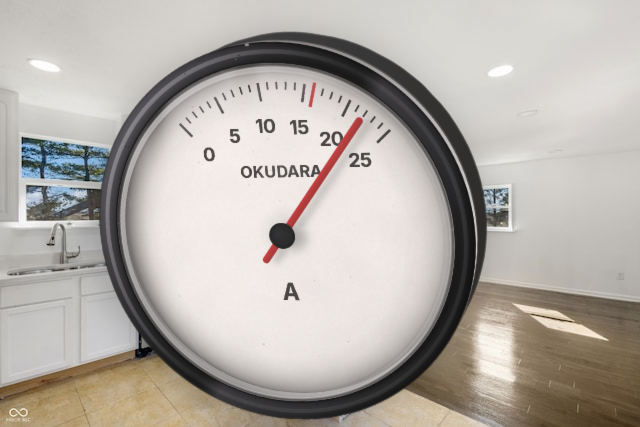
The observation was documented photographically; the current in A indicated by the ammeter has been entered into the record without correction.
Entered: 22 A
